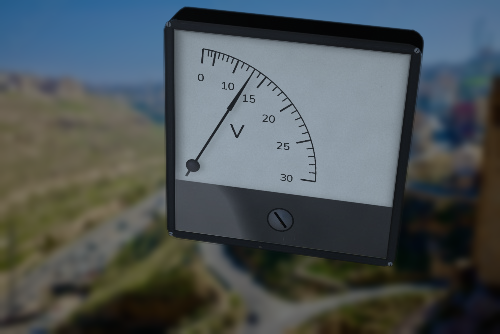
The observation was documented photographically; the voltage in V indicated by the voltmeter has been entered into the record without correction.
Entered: 13 V
